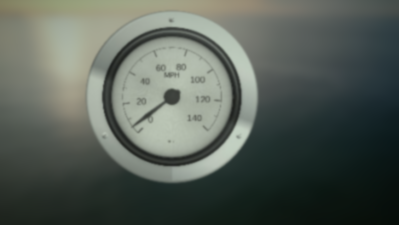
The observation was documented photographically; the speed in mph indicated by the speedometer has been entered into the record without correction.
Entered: 5 mph
